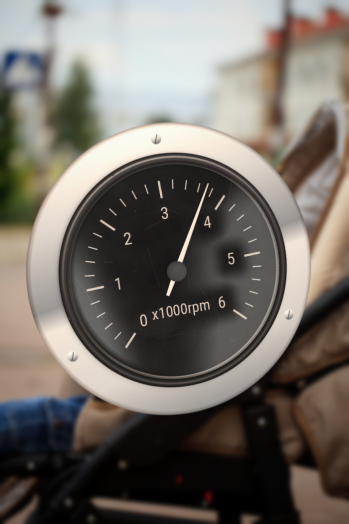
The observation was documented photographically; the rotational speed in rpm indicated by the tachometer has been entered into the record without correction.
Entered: 3700 rpm
